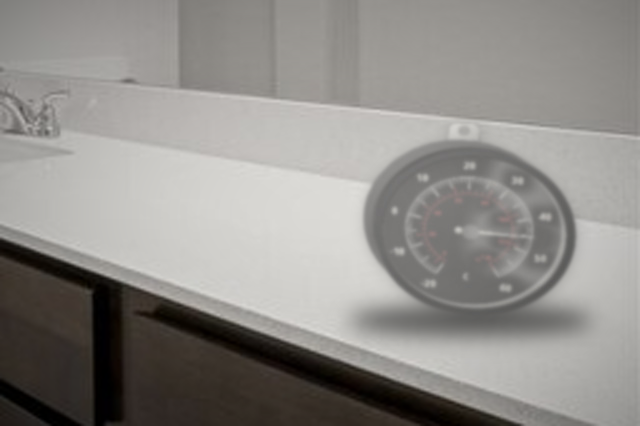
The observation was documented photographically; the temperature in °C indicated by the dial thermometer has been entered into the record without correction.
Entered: 45 °C
